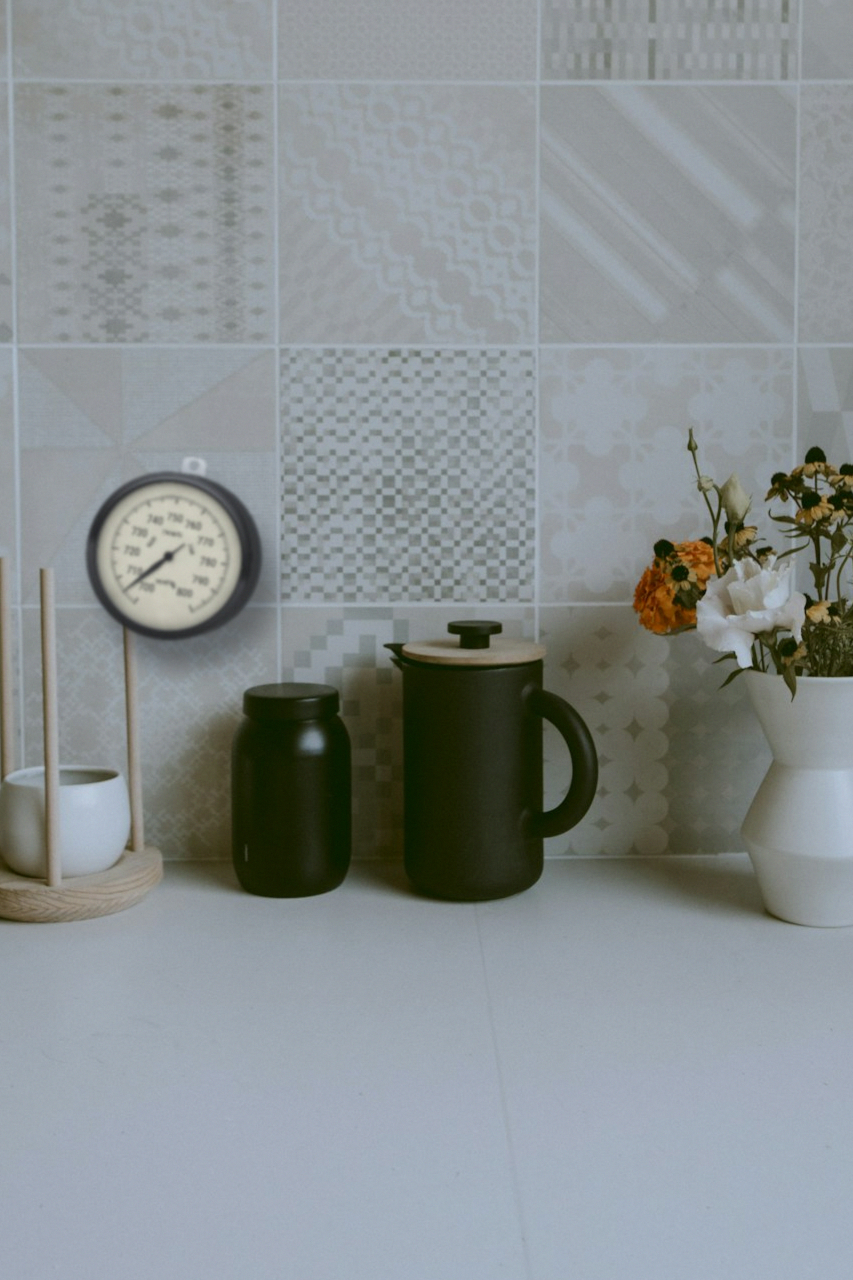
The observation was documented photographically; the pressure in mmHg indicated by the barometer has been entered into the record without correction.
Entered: 705 mmHg
